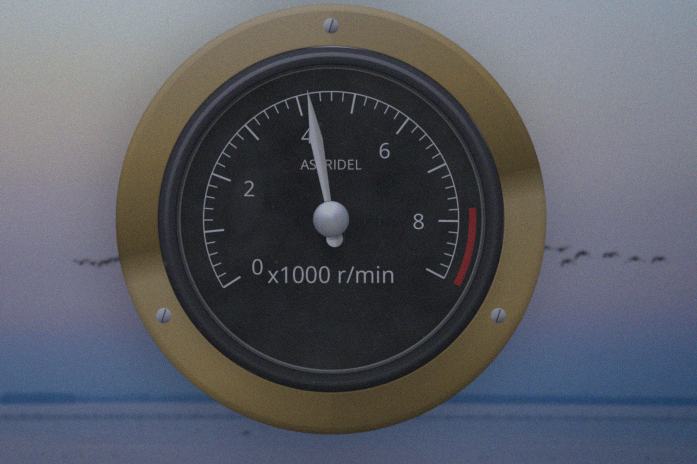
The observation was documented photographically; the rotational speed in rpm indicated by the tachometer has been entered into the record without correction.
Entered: 4200 rpm
